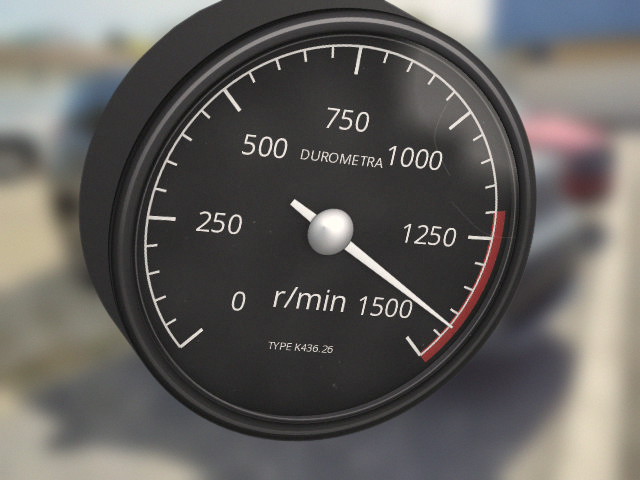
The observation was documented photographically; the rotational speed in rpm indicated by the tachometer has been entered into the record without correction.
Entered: 1425 rpm
